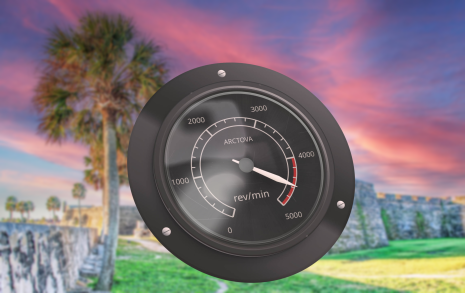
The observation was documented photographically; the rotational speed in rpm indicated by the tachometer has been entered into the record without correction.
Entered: 4600 rpm
